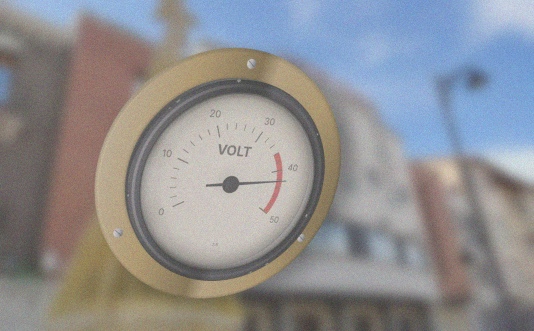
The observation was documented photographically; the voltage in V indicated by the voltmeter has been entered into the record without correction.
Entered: 42 V
